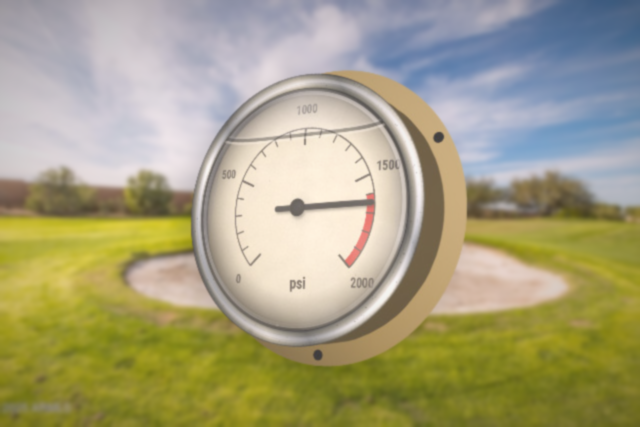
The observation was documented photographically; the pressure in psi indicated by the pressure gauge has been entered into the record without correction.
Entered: 1650 psi
